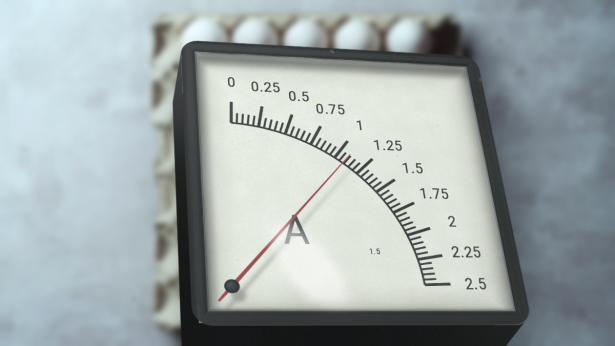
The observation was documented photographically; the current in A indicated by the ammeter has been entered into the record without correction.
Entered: 1.1 A
